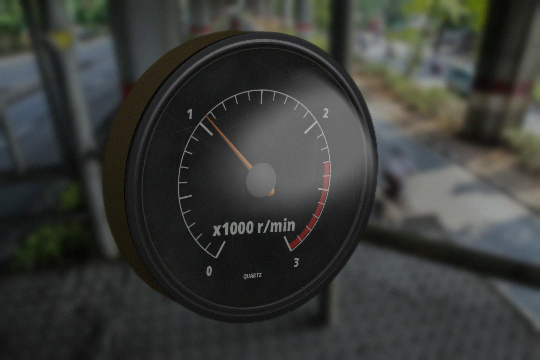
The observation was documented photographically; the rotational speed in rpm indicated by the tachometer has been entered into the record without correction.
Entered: 1050 rpm
